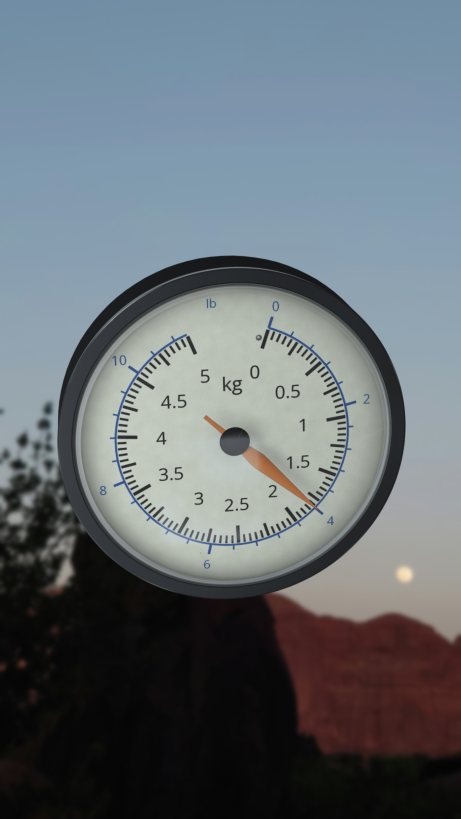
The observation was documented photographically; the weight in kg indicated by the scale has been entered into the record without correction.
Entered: 1.8 kg
